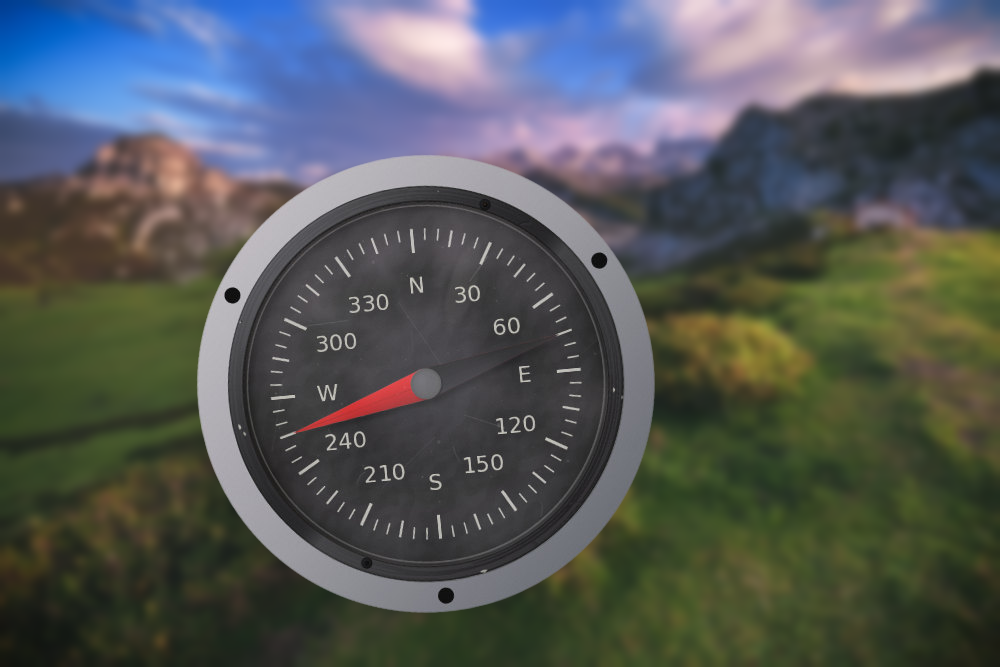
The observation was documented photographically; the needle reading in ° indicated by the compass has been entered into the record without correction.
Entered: 255 °
